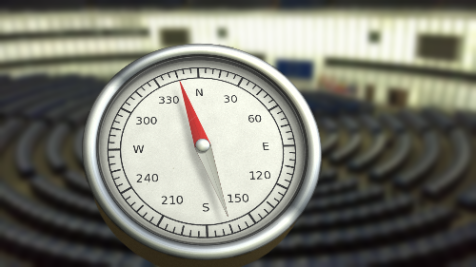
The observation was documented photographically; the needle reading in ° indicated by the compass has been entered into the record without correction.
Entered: 345 °
